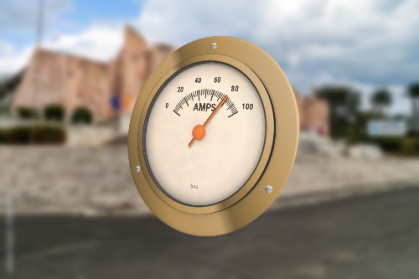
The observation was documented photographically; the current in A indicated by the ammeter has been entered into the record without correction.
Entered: 80 A
